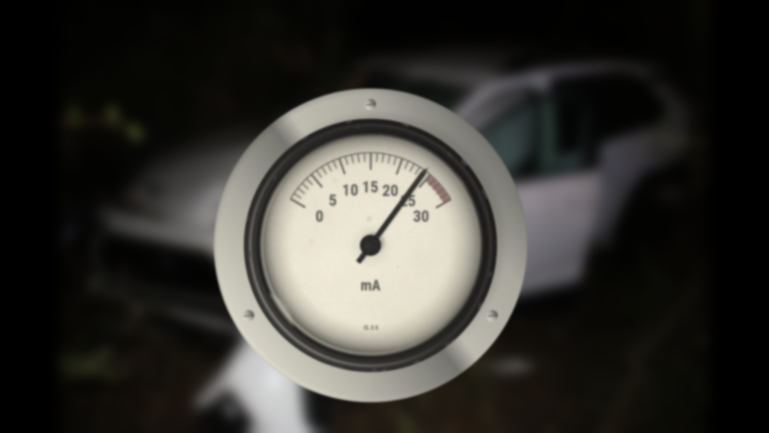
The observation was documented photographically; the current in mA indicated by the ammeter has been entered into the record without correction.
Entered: 24 mA
